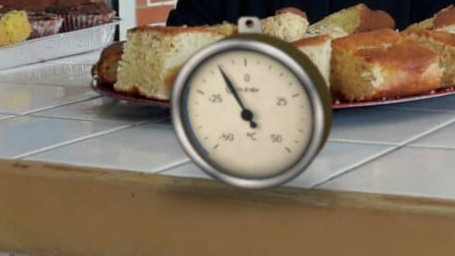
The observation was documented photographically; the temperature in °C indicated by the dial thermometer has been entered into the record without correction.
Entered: -10 °C
